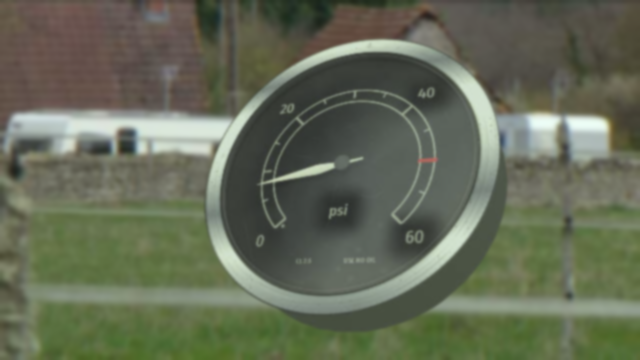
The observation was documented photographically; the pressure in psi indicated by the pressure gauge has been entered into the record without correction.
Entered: 7.5 psi
